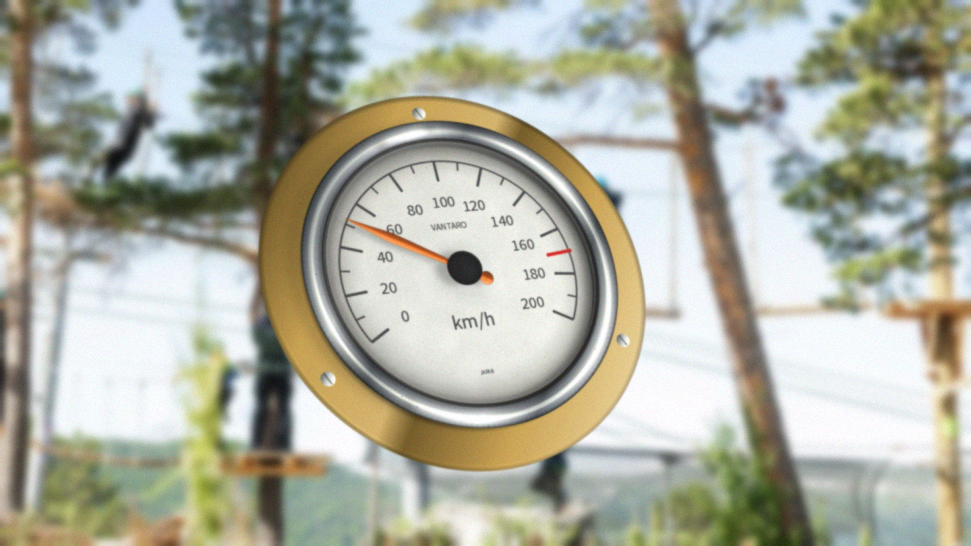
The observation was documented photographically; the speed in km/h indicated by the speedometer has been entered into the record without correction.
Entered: 50 km/h
